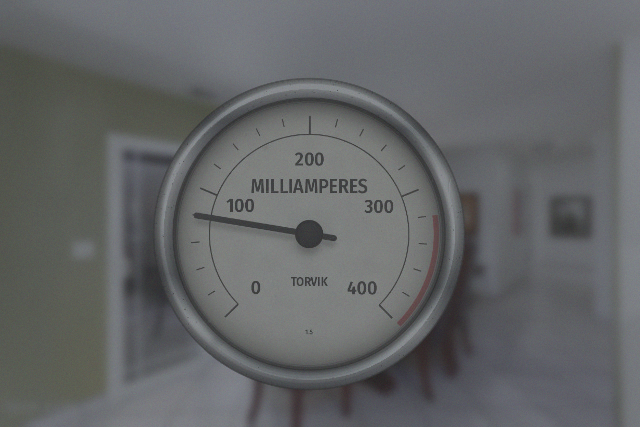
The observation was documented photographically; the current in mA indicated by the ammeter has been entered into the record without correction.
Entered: 80 mA
